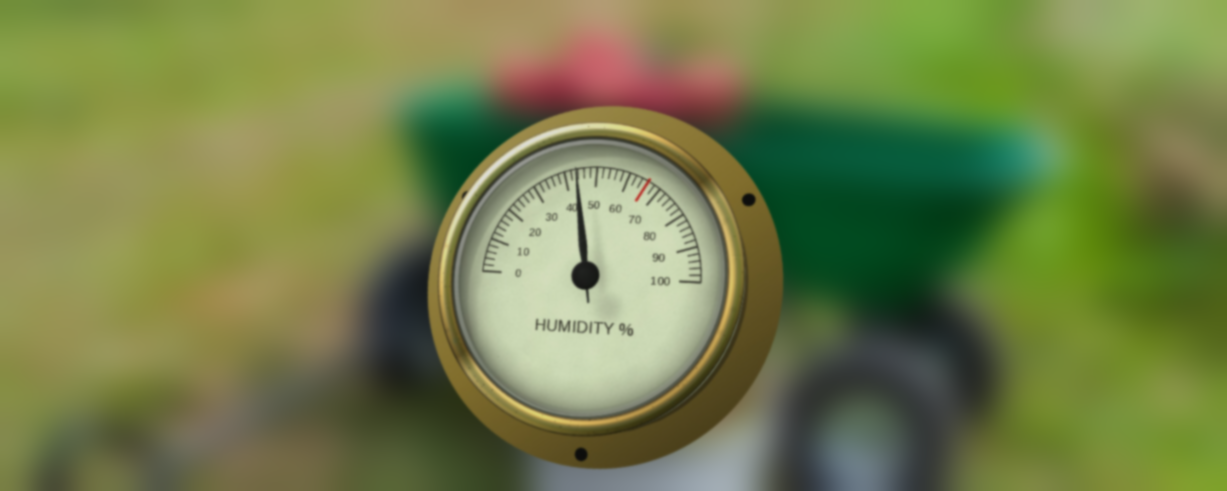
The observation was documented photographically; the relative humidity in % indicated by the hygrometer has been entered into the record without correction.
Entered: 44 %
